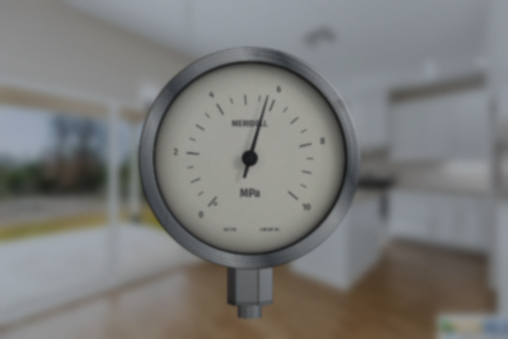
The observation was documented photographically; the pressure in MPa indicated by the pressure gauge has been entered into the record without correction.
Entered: 5.75 MPa
